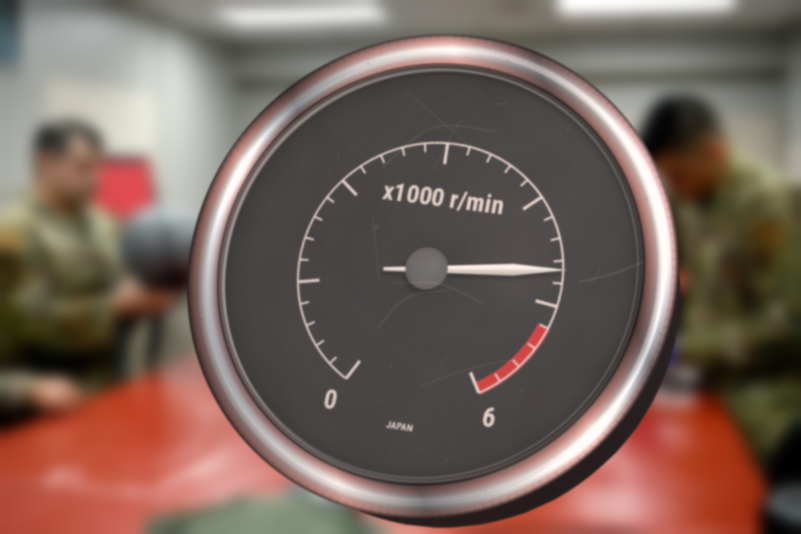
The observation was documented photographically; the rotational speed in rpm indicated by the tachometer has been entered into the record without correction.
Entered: 4700 rpm
